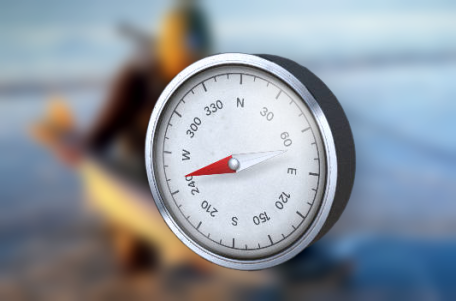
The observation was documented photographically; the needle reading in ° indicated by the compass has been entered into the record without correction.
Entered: 250 °
